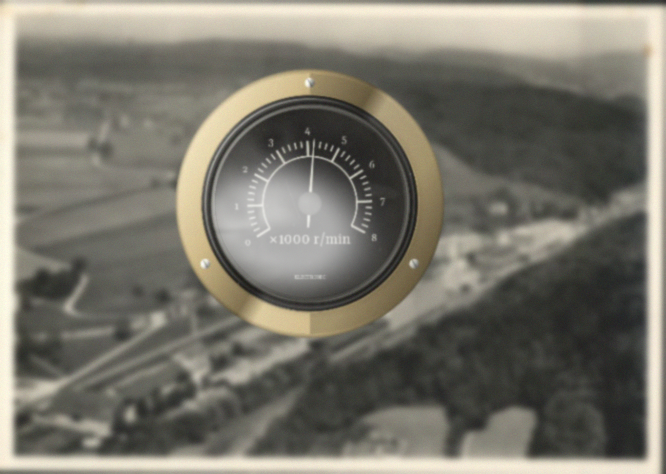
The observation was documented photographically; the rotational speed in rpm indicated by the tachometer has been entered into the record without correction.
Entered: 4200 rpm
